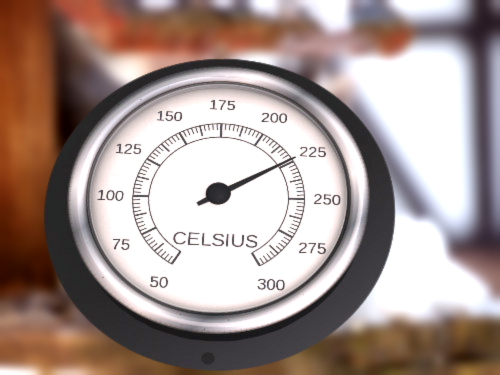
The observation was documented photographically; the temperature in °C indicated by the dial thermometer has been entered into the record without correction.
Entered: 225 °C
